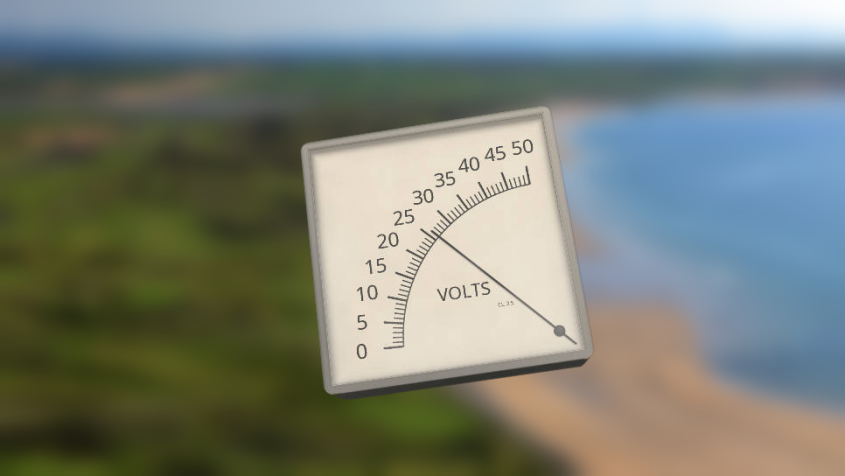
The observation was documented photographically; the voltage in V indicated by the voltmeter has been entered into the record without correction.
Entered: 26 V
